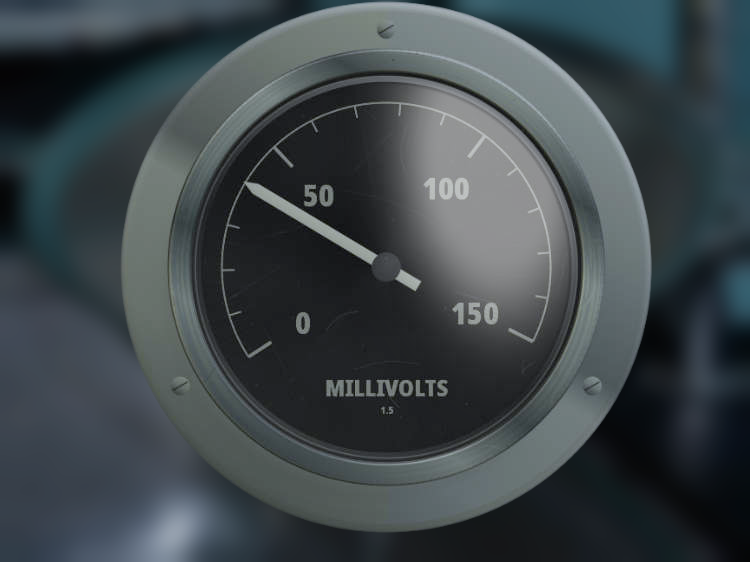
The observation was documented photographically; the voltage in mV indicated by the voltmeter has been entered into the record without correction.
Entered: 40 mV
